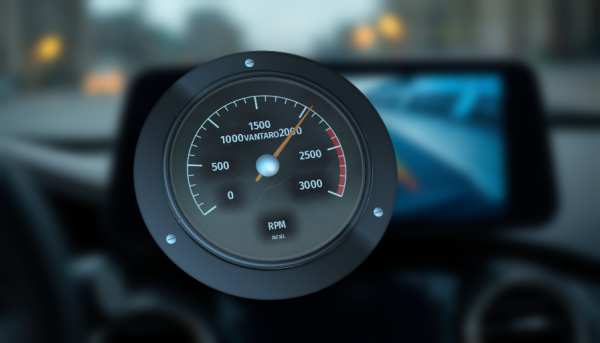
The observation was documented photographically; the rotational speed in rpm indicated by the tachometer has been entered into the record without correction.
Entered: 2050 rpm
